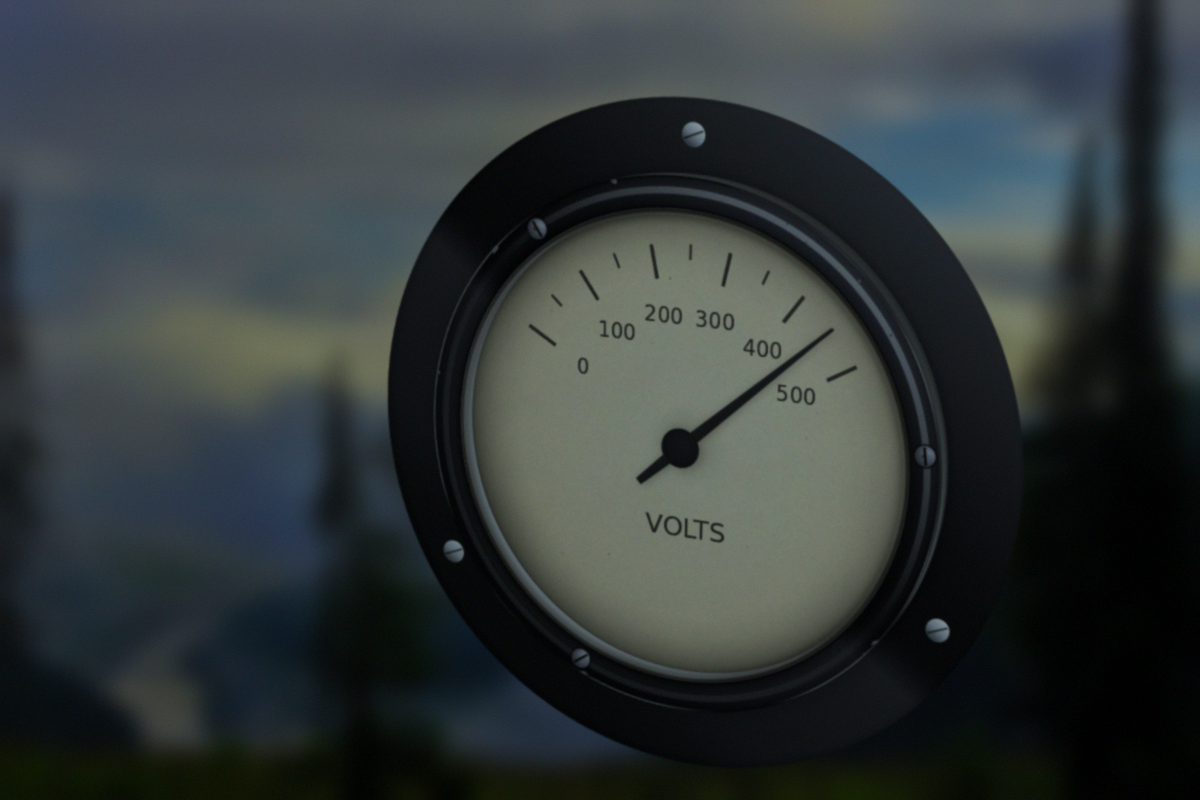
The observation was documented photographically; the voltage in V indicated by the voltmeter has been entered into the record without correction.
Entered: 450 V
